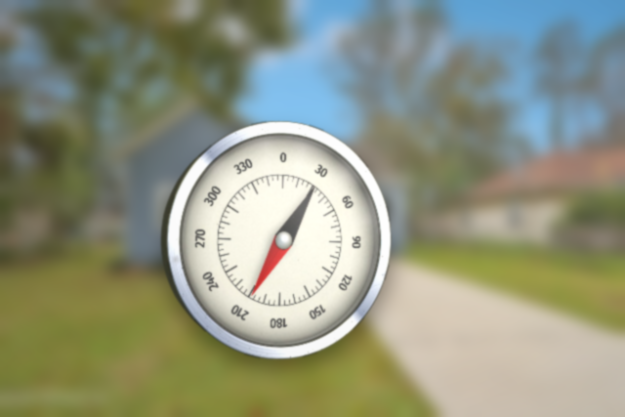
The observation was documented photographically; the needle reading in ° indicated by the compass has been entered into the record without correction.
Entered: 210 °
